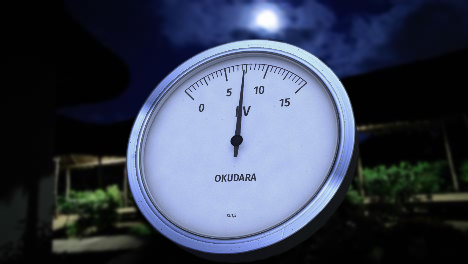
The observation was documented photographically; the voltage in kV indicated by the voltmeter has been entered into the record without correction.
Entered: 7.5 kV
